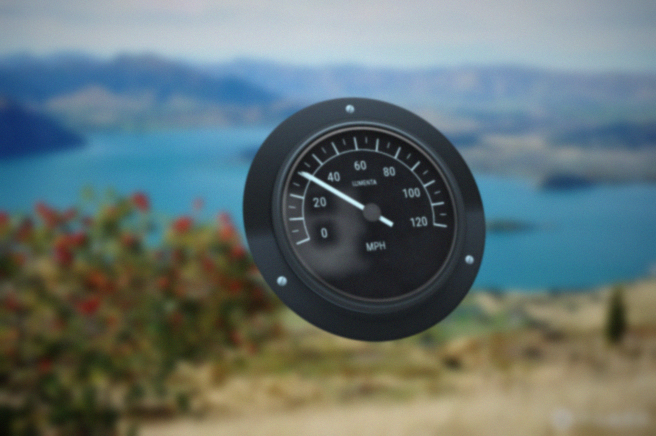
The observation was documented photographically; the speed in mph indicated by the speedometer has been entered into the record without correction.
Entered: 30 mph
